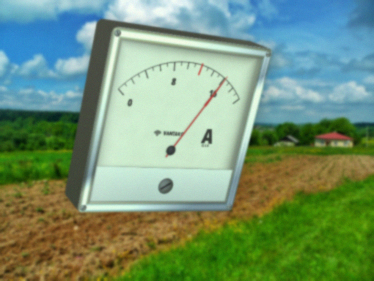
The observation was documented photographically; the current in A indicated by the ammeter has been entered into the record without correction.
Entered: 16 A
